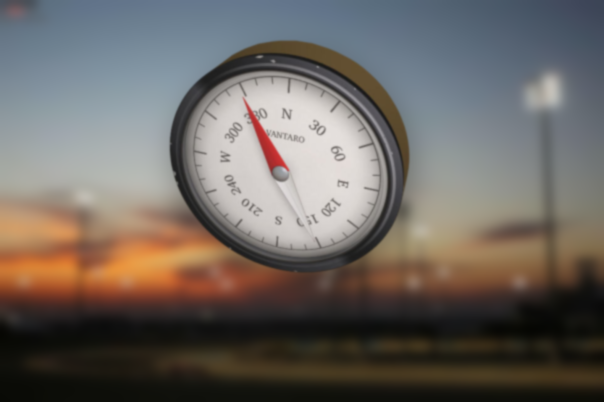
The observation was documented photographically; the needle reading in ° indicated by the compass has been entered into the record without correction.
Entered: 330 °
